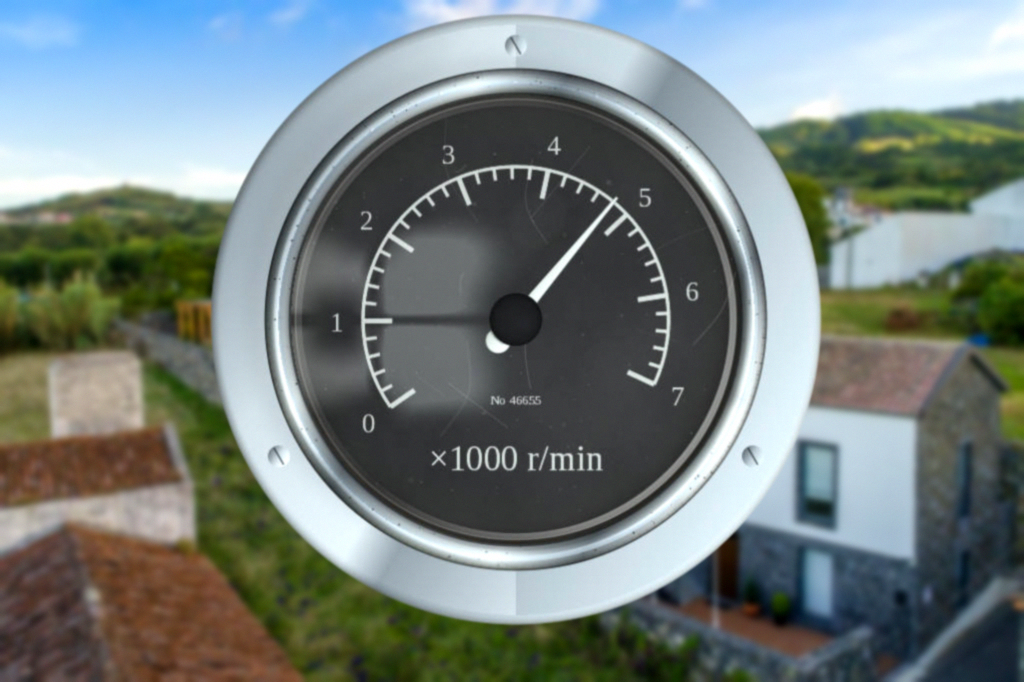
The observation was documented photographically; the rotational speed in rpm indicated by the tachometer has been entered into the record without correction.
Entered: 4800 rpm
